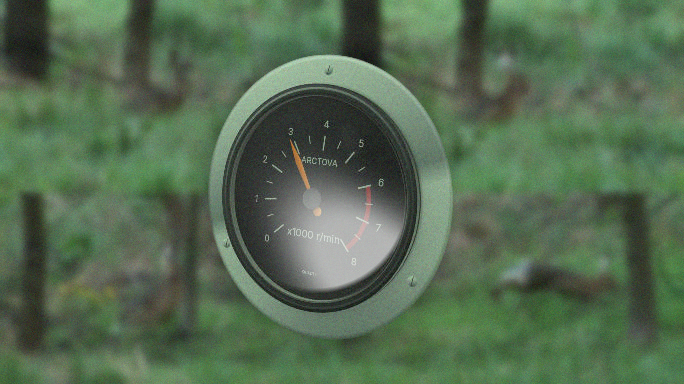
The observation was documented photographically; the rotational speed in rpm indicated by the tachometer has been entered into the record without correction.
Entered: 3000 rpm
